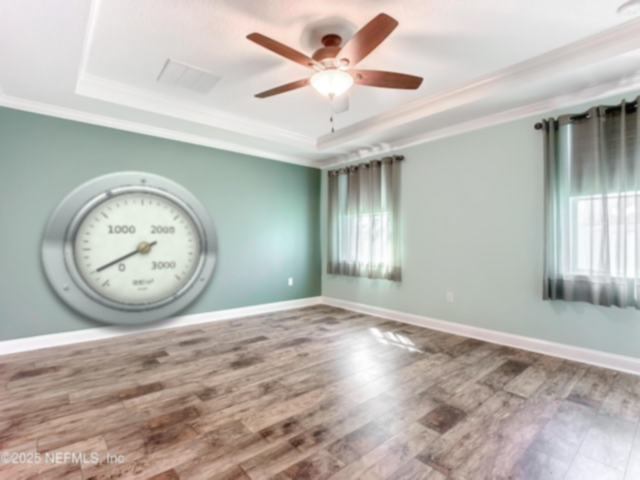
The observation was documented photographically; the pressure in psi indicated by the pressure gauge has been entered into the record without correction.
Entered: 200 psi
